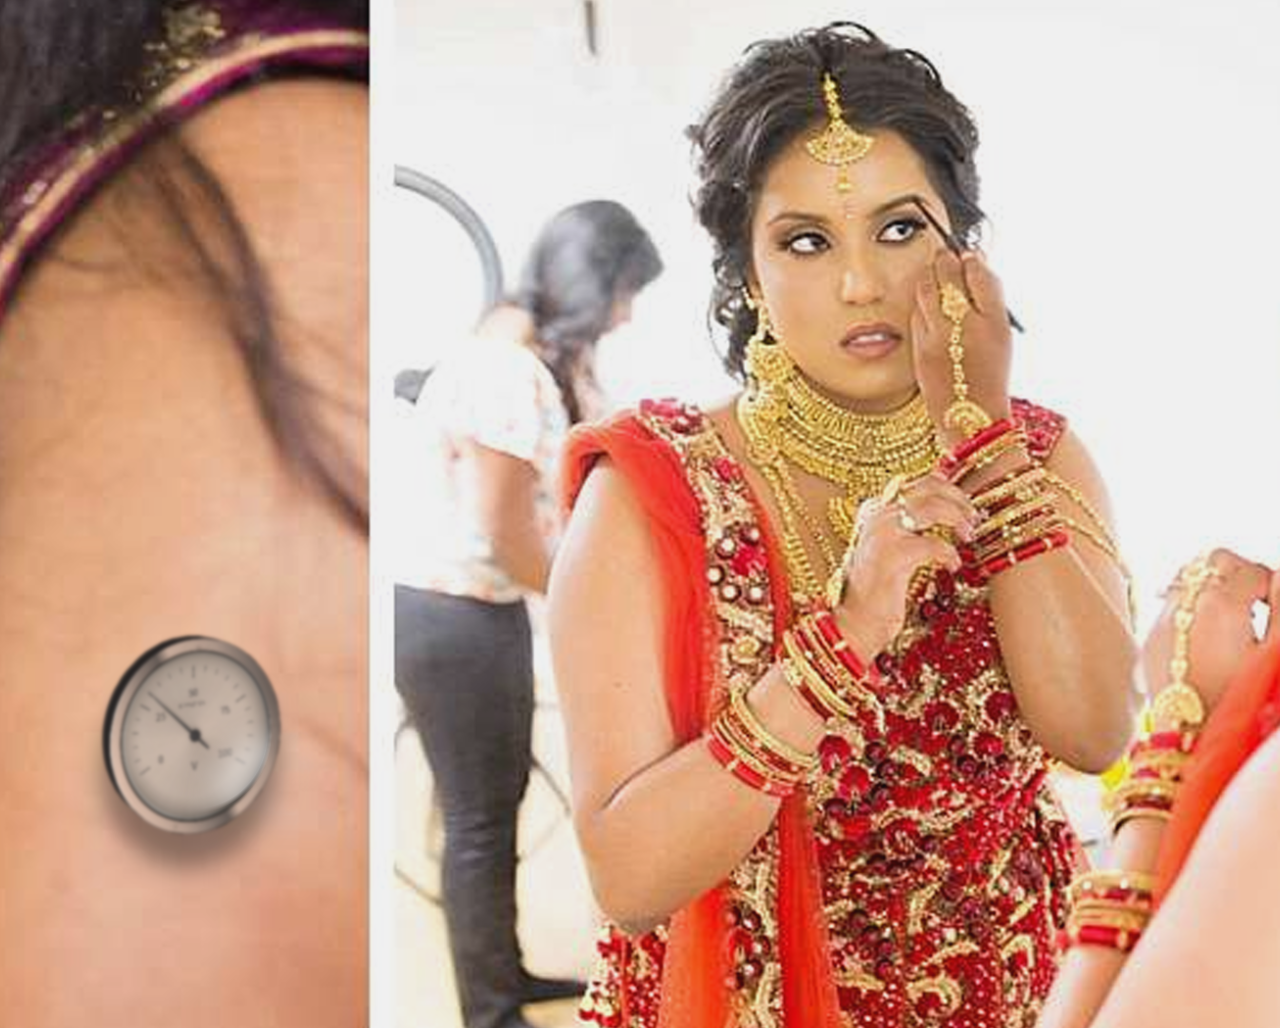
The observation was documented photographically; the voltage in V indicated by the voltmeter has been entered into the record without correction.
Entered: 30 V
